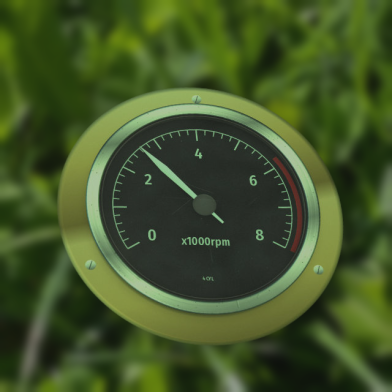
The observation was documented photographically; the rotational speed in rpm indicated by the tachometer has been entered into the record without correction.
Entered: 2600 rpm
